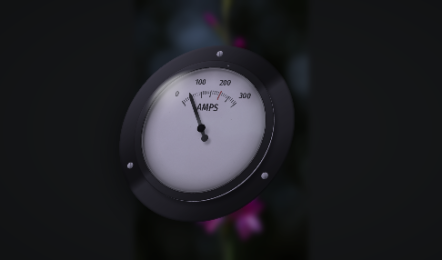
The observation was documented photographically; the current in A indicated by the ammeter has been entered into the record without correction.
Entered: 50 A
